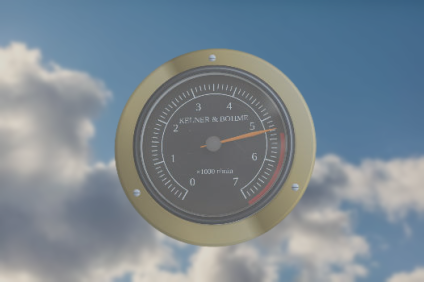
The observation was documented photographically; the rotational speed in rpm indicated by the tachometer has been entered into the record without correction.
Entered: 5300 rpm
